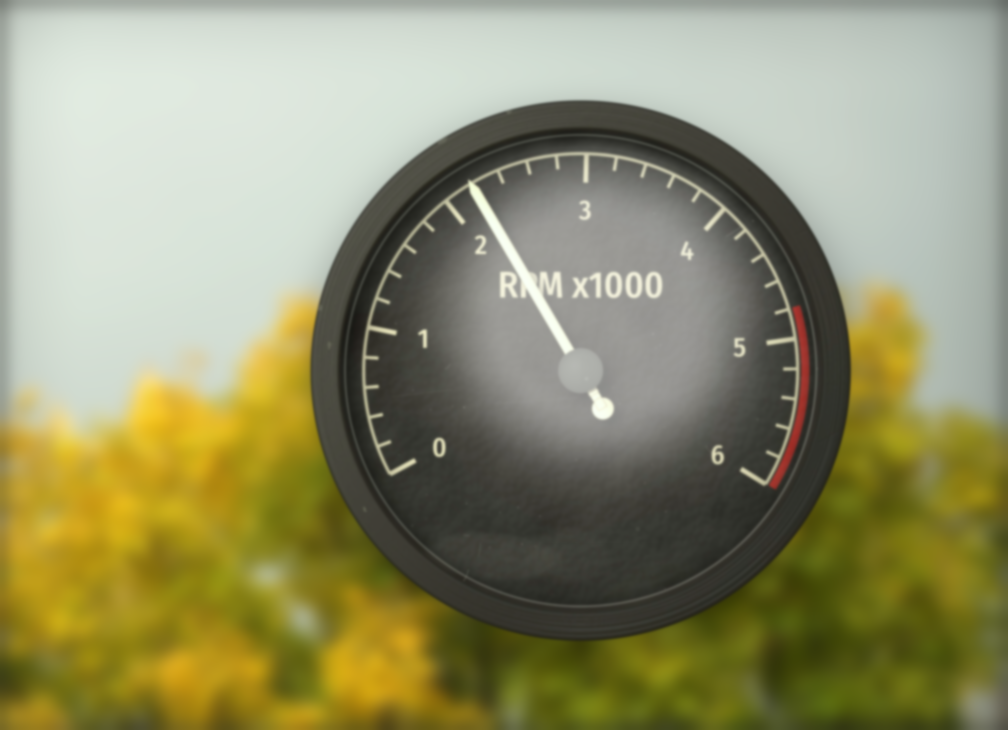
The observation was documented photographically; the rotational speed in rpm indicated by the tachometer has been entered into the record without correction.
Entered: 2200 rpm
